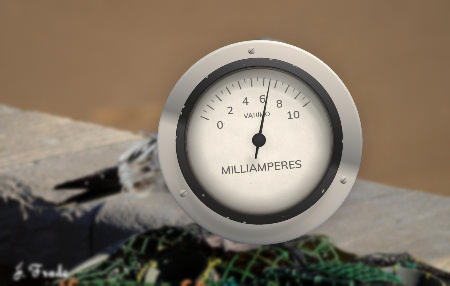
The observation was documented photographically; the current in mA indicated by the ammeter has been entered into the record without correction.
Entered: 6.5 mA
